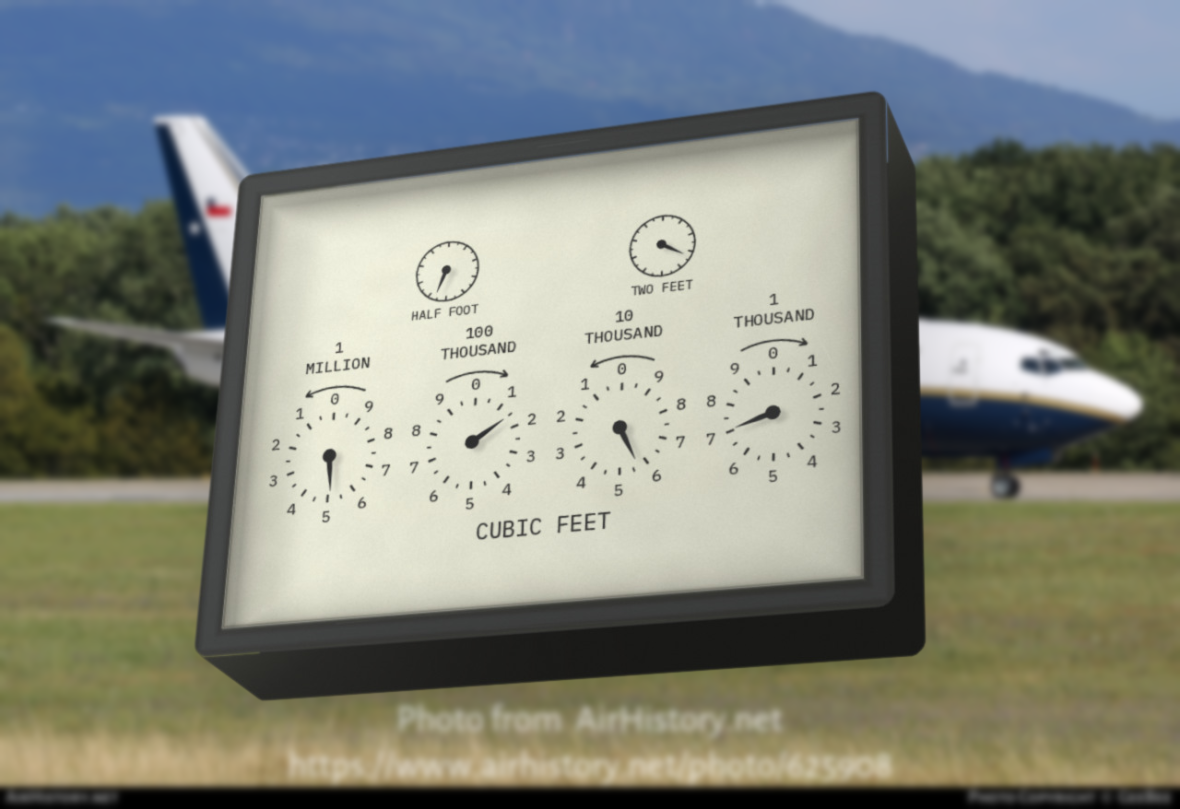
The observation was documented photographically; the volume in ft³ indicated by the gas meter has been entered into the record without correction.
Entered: 515700 ft³
